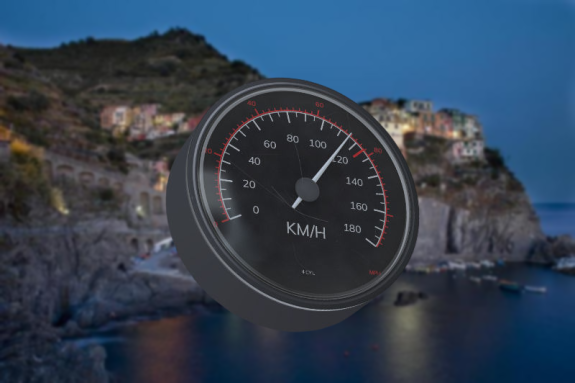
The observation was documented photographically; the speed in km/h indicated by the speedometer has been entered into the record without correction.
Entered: 115 km/h
